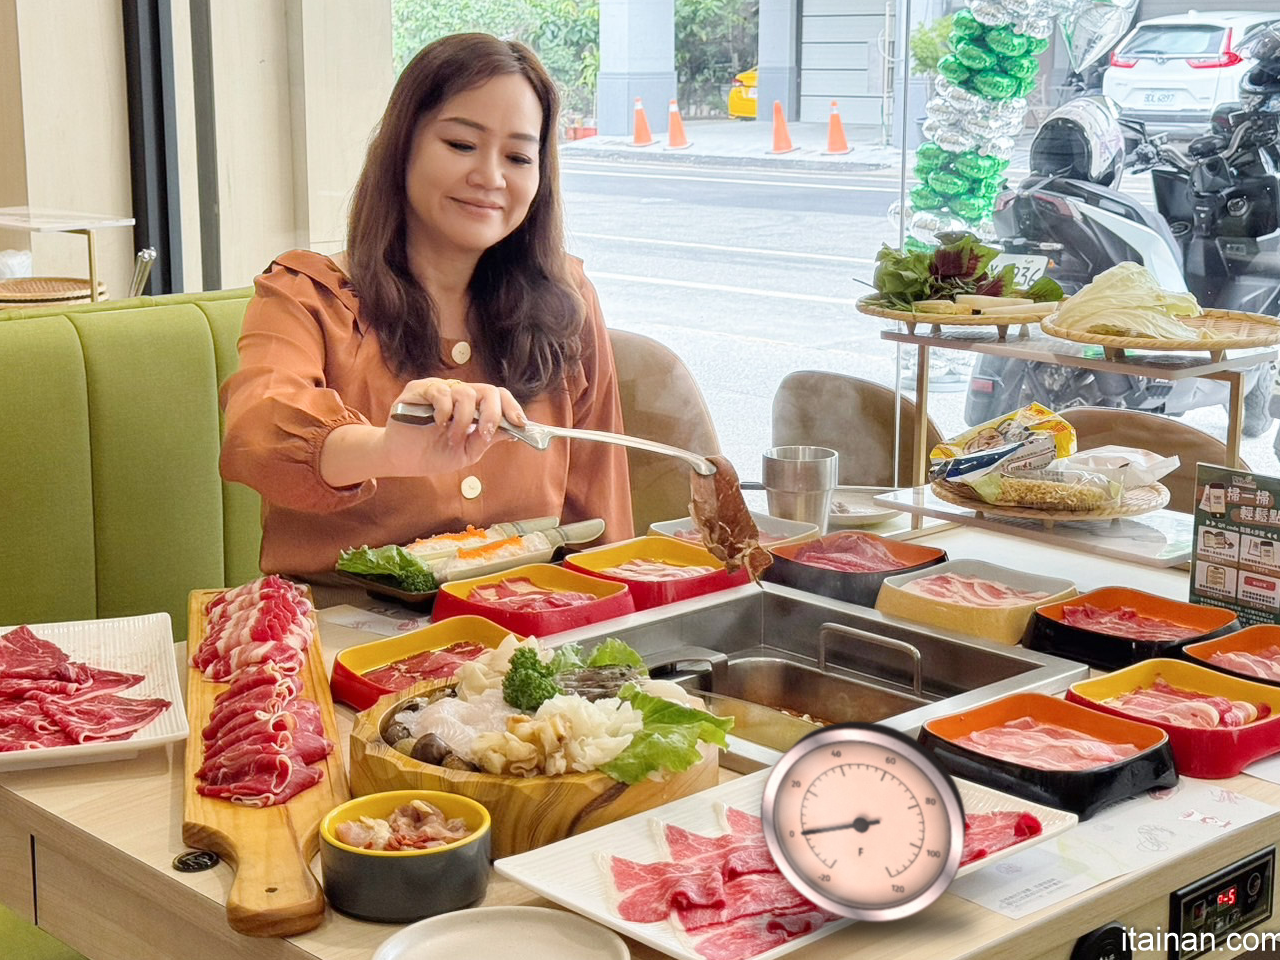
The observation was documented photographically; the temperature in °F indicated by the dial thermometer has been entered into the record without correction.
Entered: 0 °F
